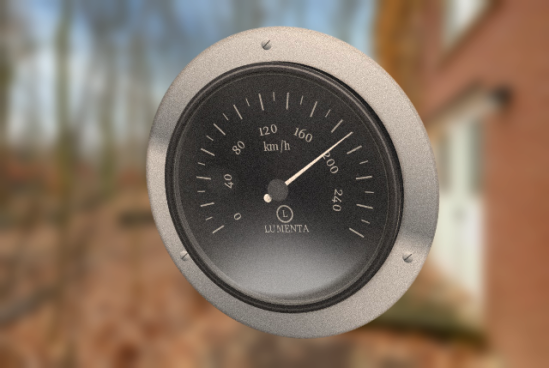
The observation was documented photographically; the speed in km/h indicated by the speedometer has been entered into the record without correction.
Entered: 190 km/h
